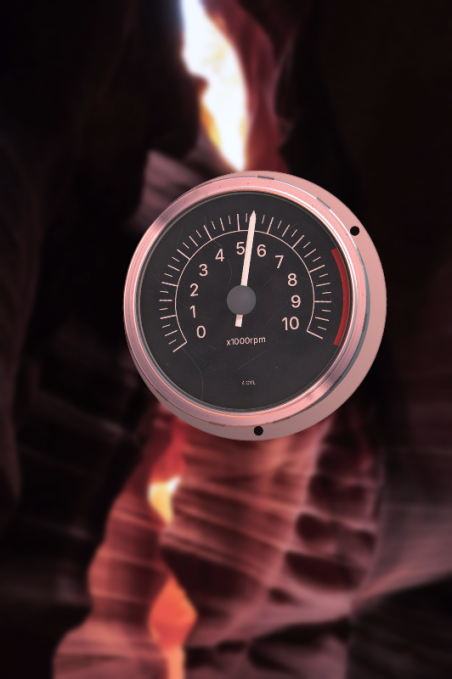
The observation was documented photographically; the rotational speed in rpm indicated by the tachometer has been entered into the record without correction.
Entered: 5500 rpm
